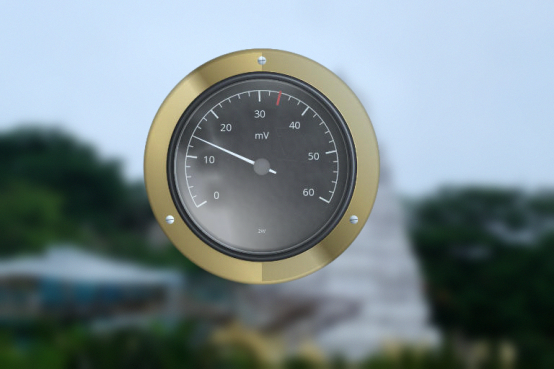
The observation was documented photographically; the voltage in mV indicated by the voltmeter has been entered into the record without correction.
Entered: 14 mV
